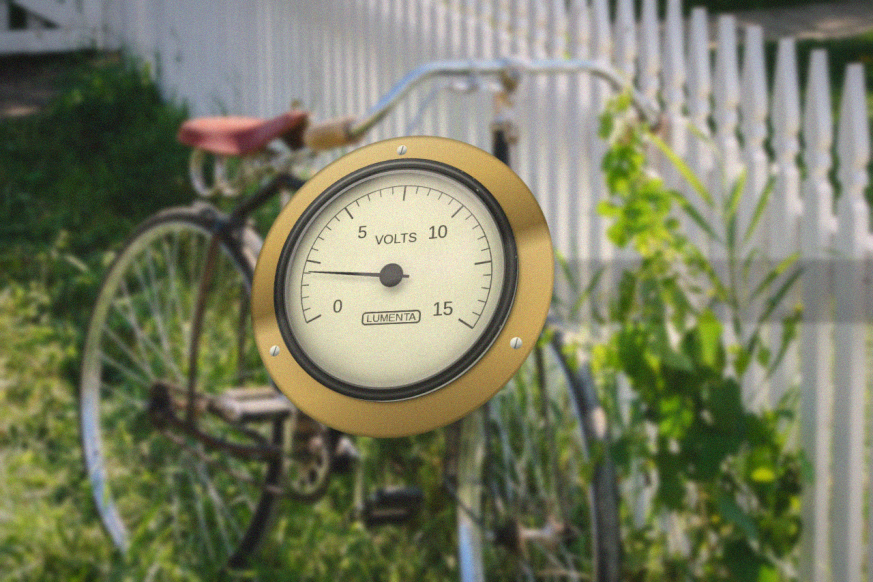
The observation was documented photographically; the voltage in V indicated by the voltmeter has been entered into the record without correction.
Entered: 2 V
